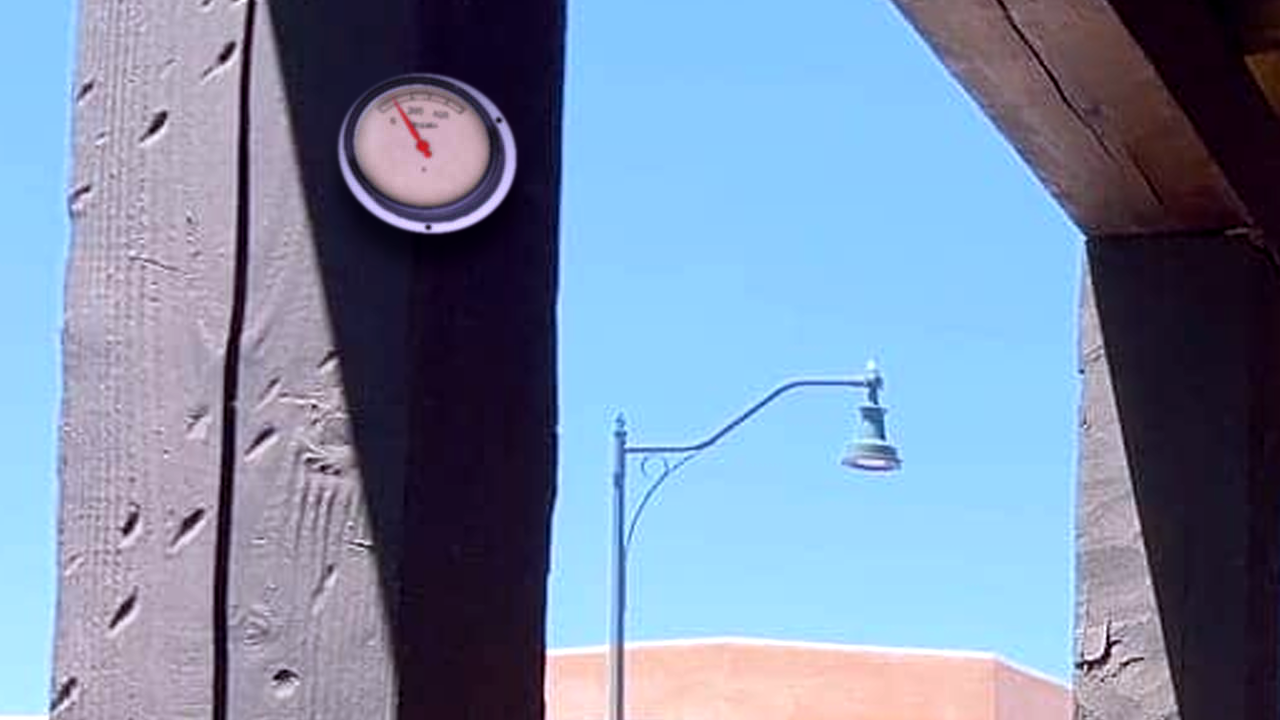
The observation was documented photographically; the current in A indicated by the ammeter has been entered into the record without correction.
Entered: 100 A
